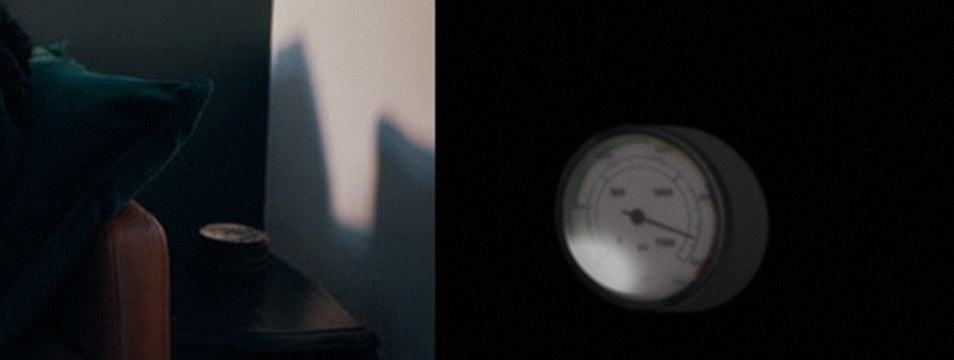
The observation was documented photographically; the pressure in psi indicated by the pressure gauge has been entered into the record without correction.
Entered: 1350 psi
